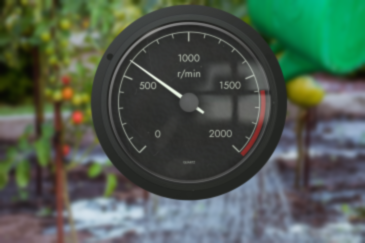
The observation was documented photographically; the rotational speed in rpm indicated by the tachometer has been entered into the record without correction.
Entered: 600 rpm
